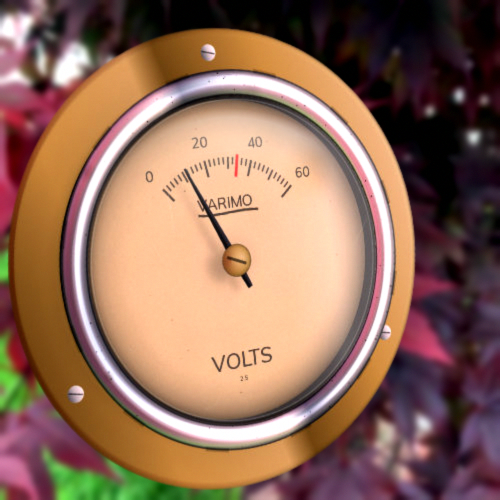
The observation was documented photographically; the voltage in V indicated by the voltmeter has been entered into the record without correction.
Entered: 10 V
